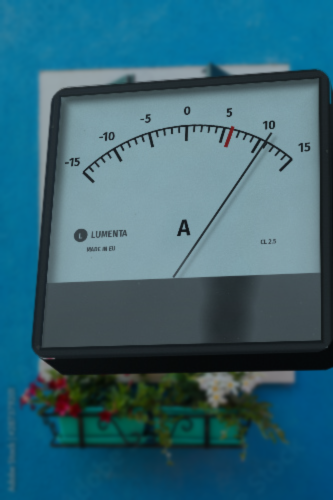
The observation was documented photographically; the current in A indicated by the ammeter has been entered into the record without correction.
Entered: 11 A
